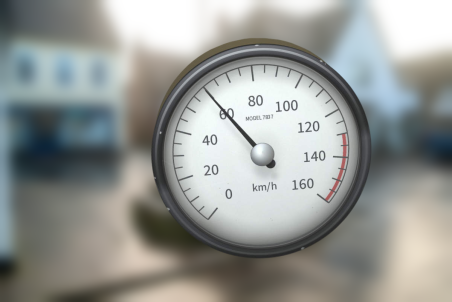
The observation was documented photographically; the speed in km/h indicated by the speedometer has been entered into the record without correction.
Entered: 60 km/h
